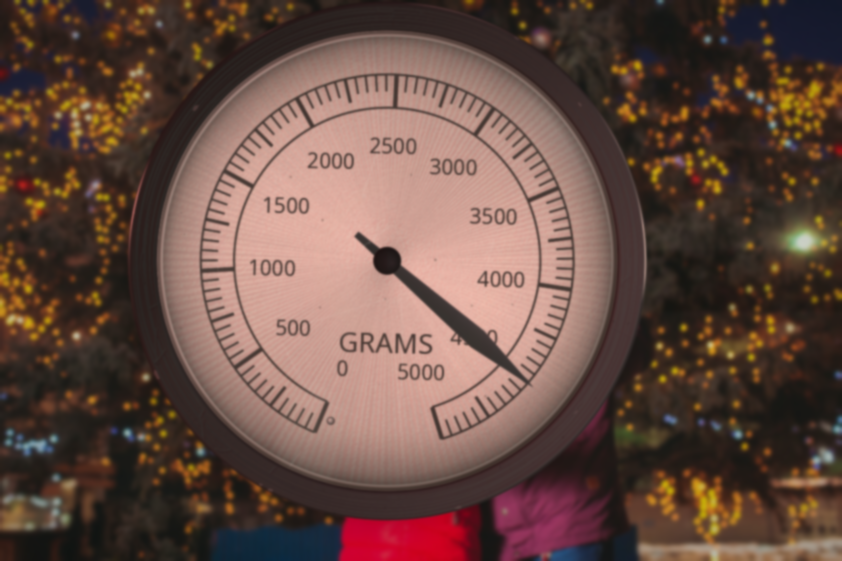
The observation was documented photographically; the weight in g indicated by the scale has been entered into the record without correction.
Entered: 4500 g
